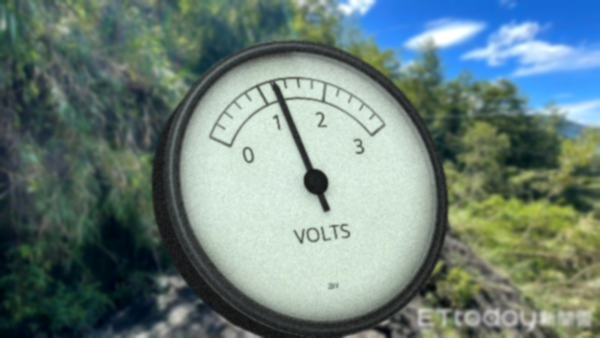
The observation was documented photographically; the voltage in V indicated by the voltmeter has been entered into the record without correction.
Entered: 1.2 V
